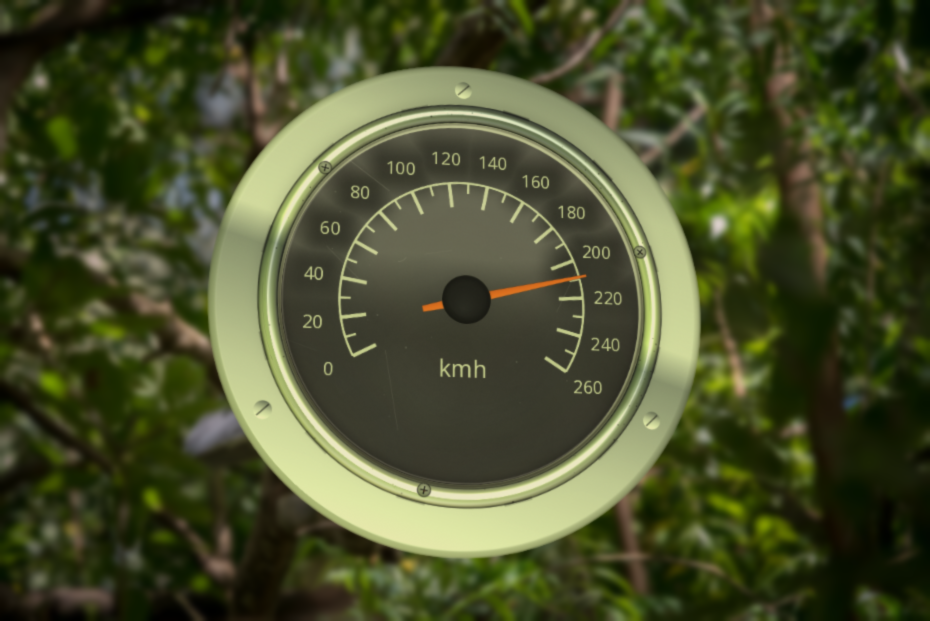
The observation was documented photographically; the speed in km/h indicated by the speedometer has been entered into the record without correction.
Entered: 210 km/h
